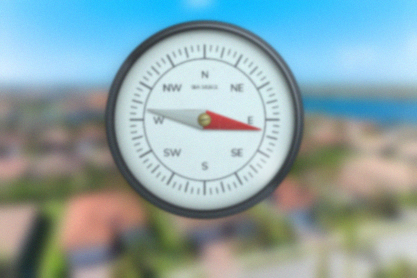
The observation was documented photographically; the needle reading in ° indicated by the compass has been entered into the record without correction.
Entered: 100 °
